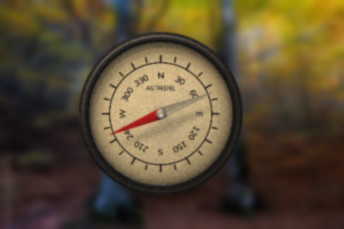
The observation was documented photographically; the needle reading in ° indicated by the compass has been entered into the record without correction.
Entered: 247.5 °
